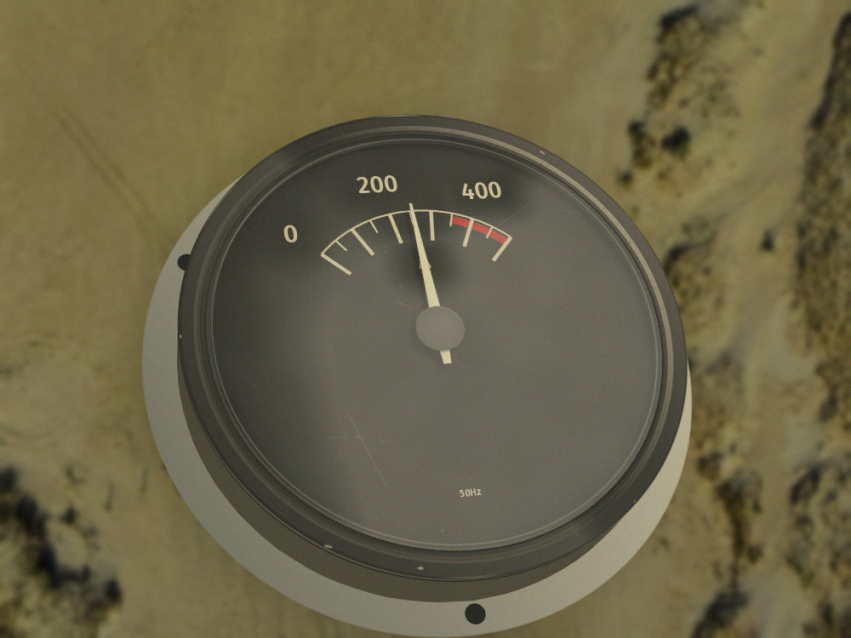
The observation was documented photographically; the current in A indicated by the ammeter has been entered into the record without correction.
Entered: 250 A
